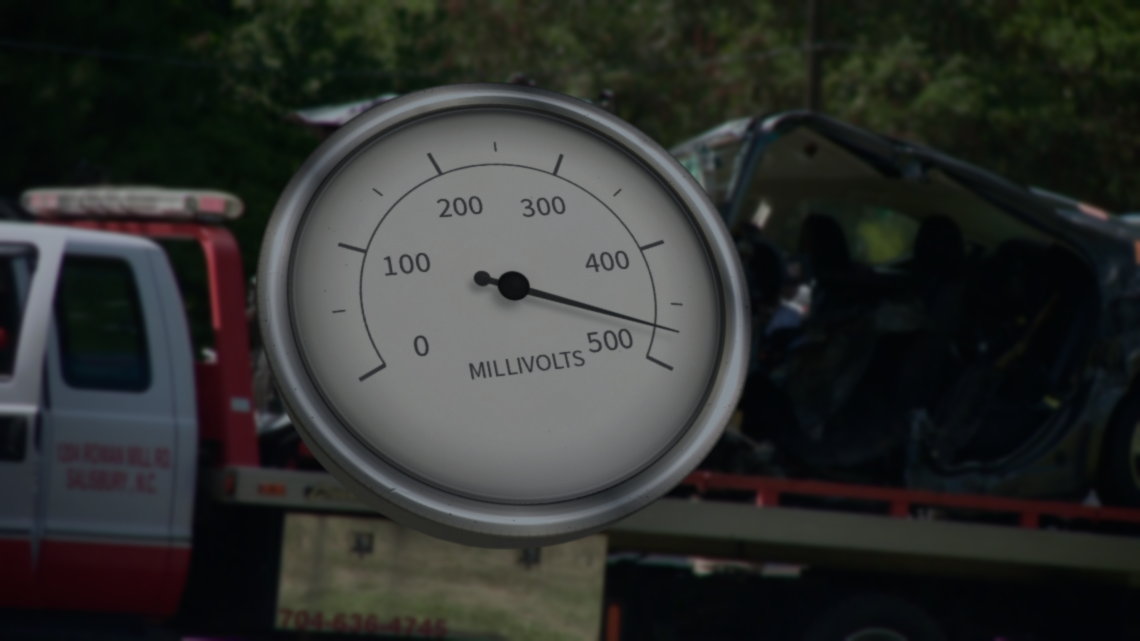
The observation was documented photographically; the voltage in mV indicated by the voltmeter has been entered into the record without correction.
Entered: 475 mV
